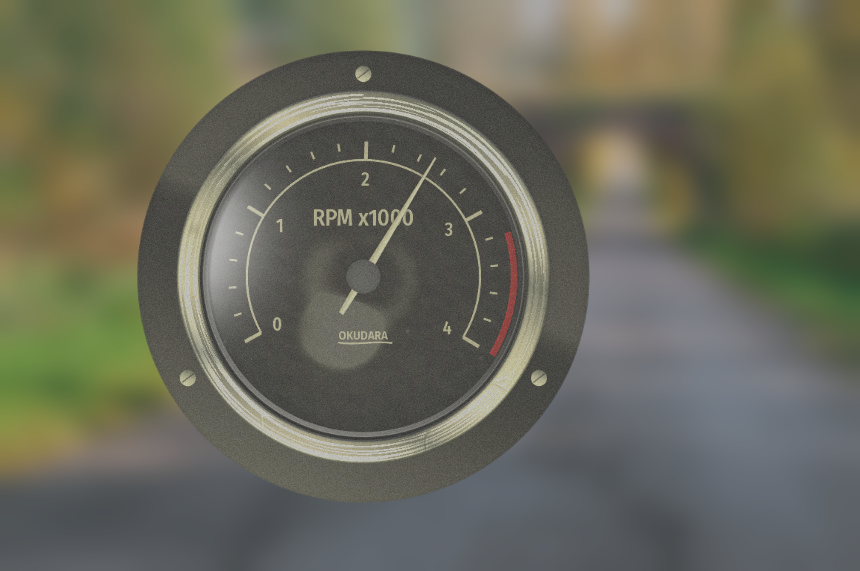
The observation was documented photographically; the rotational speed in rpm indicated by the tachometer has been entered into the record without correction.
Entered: 2500 rpm
